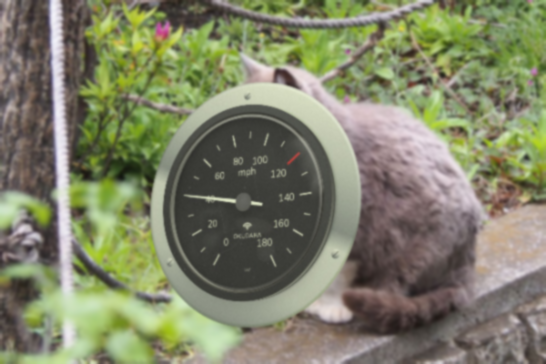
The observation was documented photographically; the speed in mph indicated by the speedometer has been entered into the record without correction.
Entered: 40 mph
